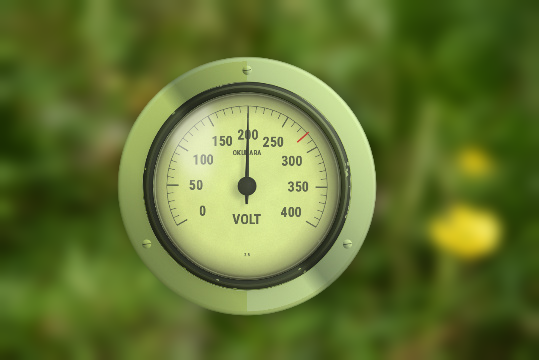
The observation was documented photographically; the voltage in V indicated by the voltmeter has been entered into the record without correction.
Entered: 200 V
